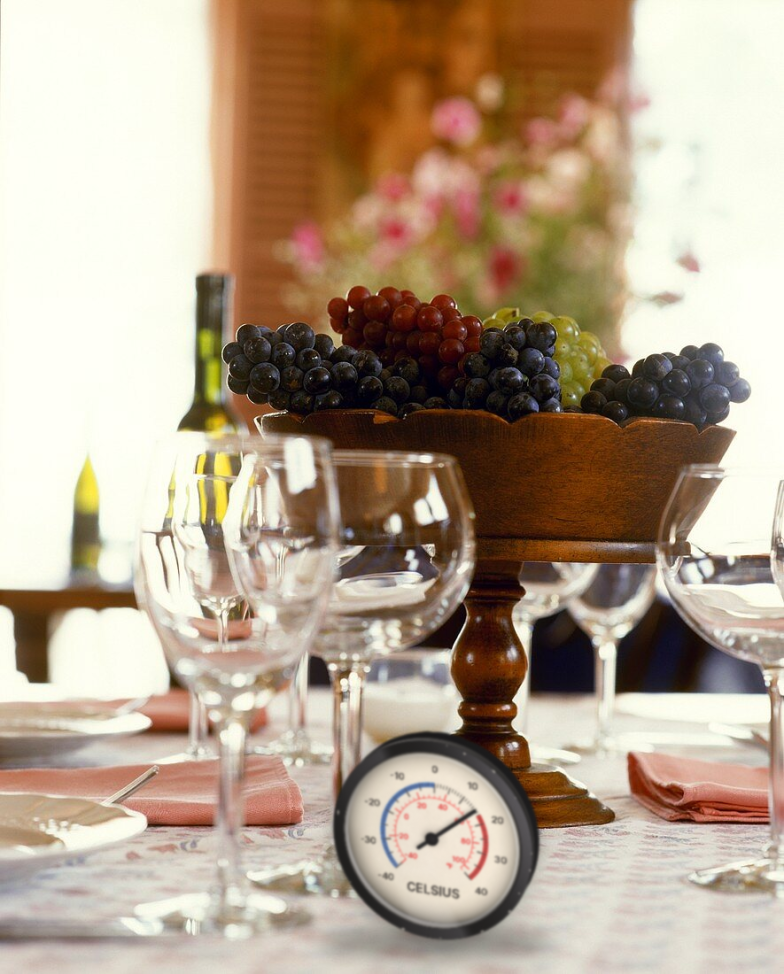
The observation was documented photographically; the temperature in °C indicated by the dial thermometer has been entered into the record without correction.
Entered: 15 °C
